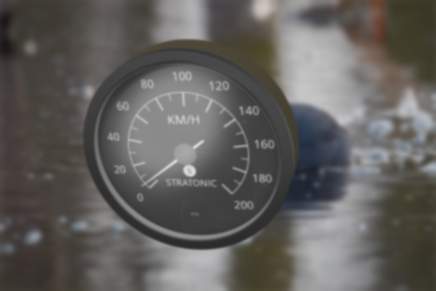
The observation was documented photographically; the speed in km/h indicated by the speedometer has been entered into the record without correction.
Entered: 5 km/h
